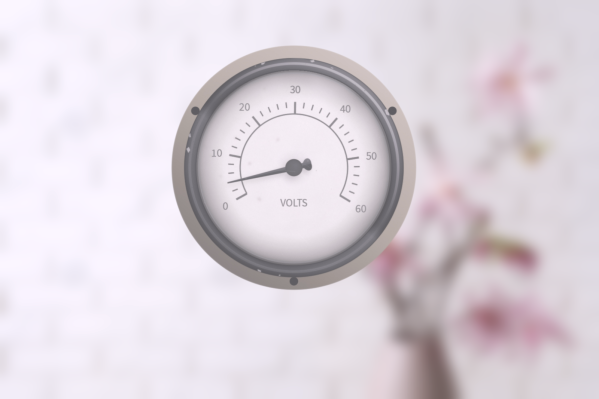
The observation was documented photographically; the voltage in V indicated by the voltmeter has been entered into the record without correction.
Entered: 4 V
